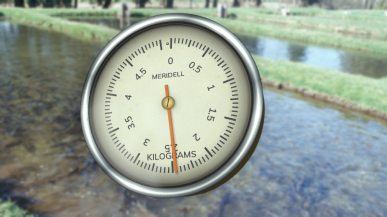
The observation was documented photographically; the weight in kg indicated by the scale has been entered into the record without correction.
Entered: 2.45 kg
